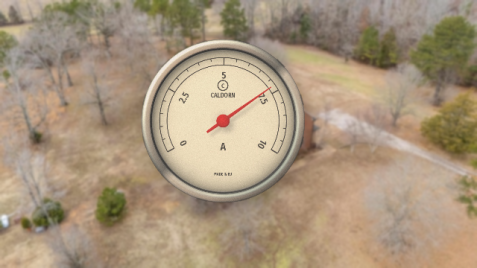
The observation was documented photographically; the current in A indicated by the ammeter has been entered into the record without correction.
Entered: 7.25 A
